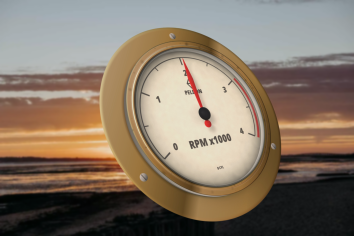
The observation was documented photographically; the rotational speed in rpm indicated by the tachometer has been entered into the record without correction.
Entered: 2000 rpm
